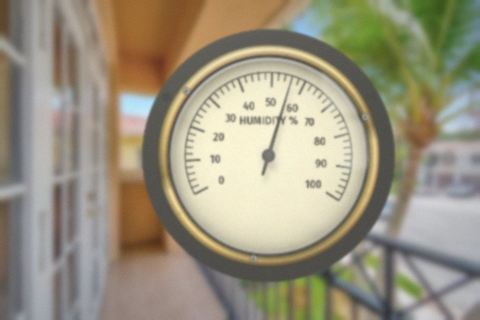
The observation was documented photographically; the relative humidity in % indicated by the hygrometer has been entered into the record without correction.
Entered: 56 %
